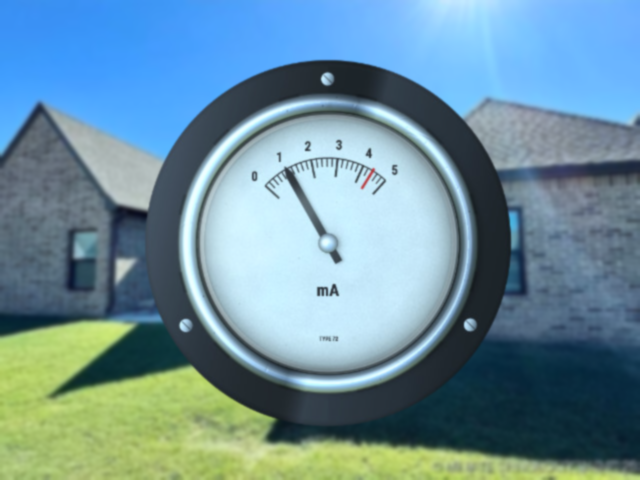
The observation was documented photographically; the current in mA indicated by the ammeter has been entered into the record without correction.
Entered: 1 mA
